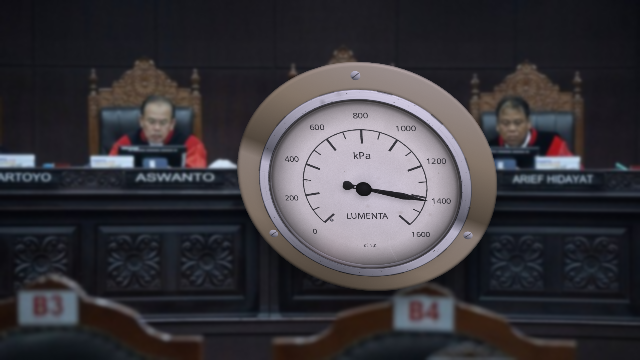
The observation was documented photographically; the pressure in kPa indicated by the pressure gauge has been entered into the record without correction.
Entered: 1400 kPa
